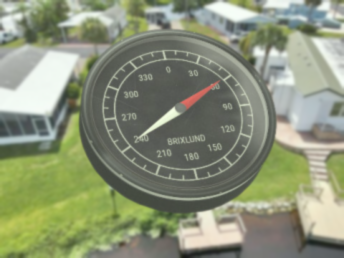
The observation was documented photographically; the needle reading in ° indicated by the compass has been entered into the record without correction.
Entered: 60 °
